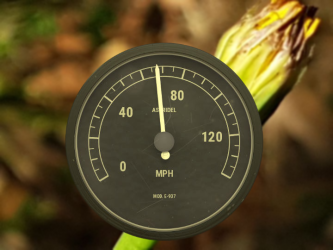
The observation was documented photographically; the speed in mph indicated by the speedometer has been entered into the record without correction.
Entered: 67.5 mph
